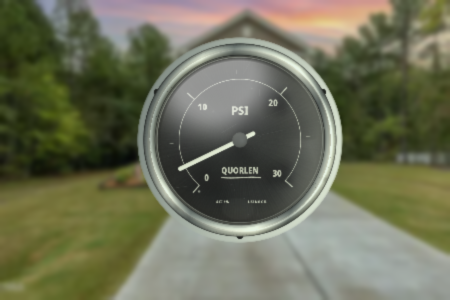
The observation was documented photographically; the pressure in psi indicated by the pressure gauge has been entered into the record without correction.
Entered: 2.5 psi
